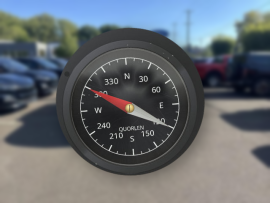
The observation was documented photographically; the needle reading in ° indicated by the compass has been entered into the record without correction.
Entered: 300 °
